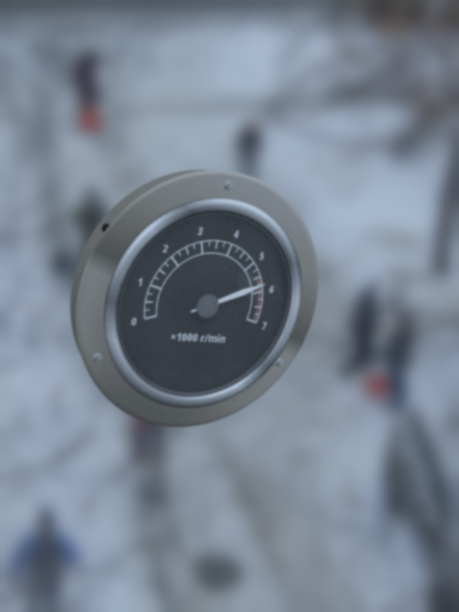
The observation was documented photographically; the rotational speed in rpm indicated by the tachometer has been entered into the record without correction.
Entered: 5750 rpm
